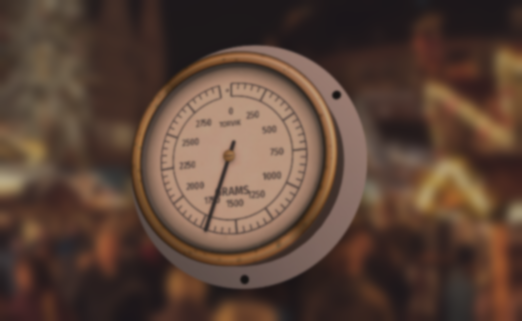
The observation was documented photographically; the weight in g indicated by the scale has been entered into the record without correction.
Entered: 1700 g
